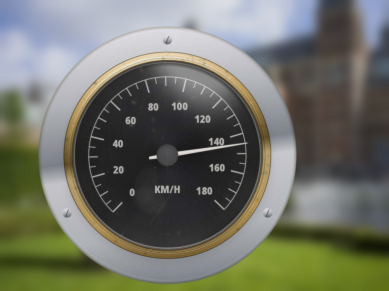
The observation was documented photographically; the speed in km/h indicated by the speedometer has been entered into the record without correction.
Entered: 145 km/h
